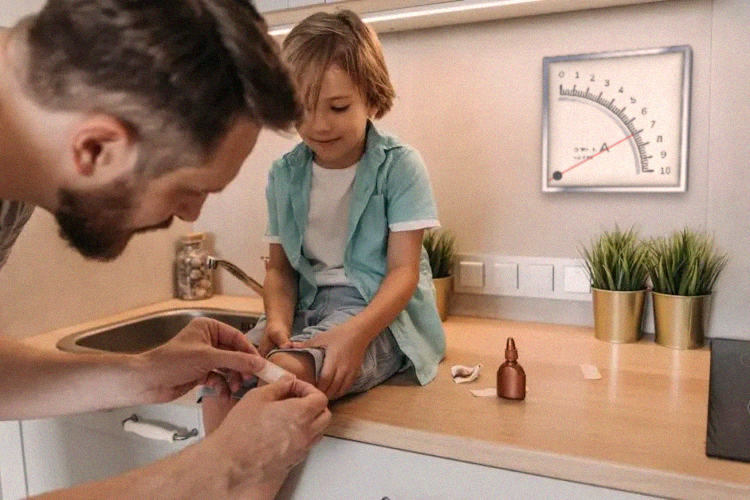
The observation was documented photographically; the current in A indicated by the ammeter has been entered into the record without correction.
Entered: 7 A
